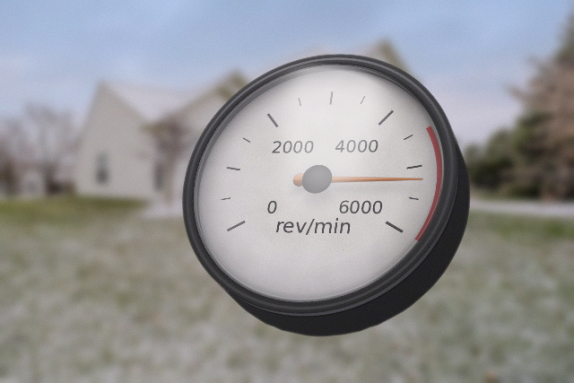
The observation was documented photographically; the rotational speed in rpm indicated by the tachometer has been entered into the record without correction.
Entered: 5250 rpm
